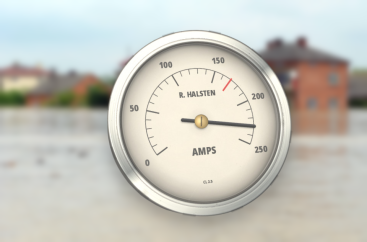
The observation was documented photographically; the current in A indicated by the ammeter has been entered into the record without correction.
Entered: 230 A
